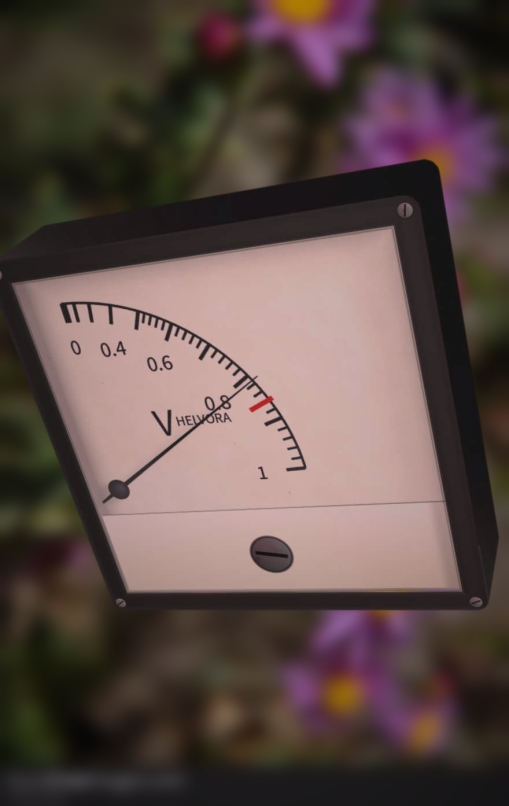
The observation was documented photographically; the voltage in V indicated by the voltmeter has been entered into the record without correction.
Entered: 0.81 V
